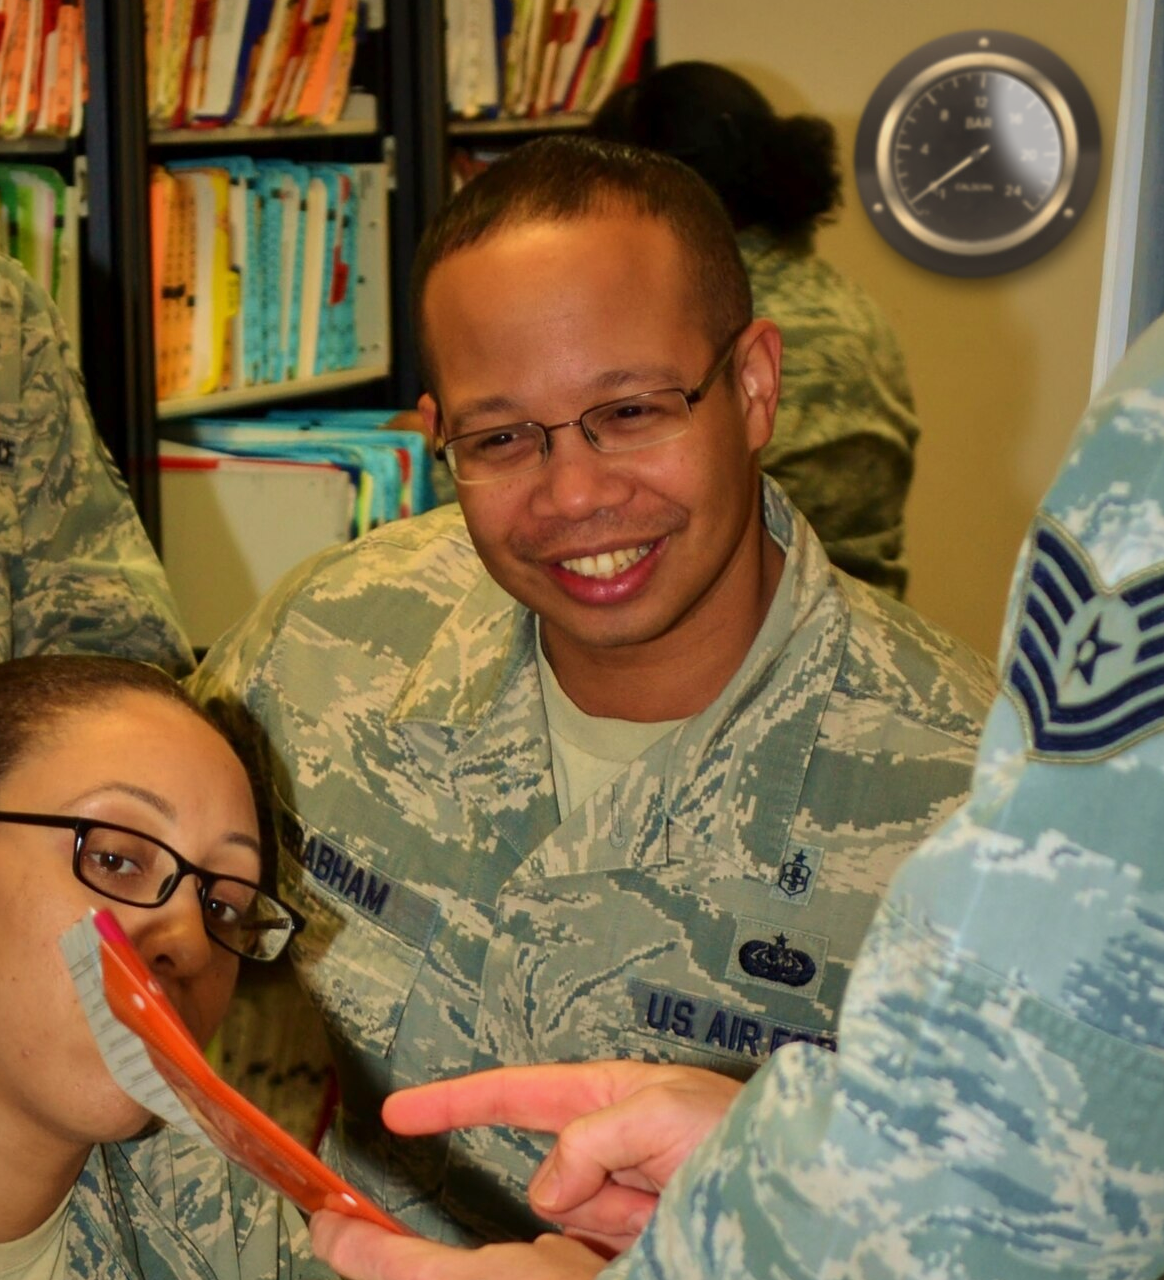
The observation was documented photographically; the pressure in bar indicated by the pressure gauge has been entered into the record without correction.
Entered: 0 bar
